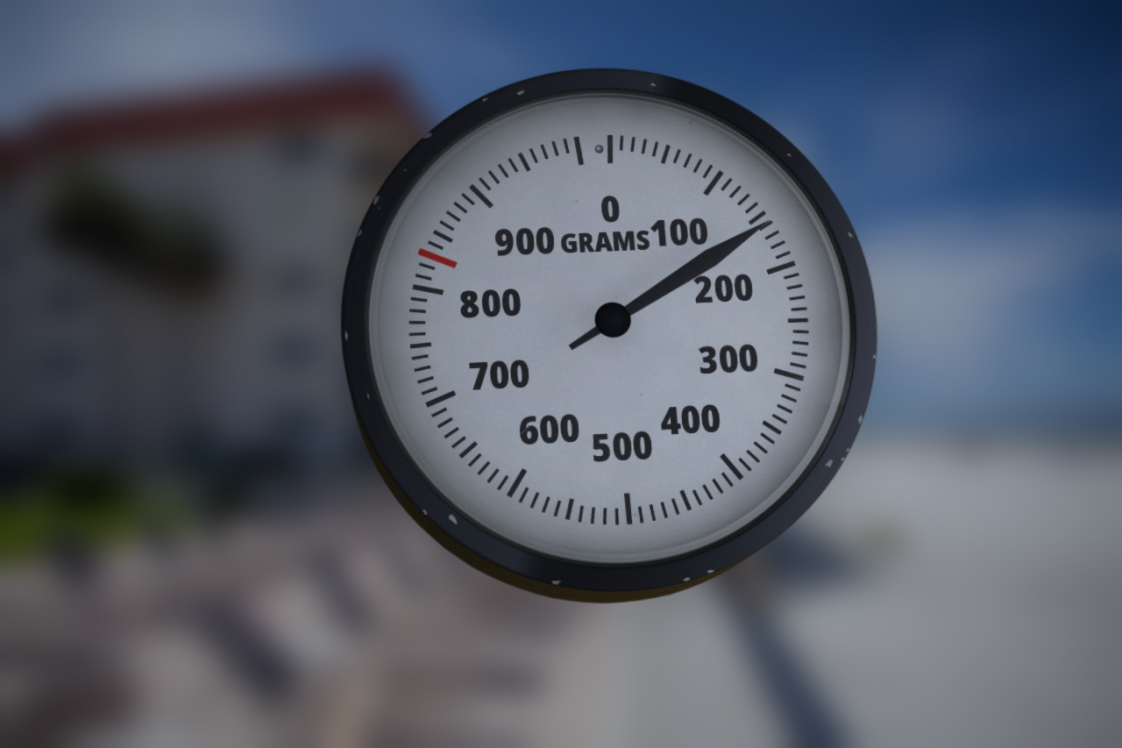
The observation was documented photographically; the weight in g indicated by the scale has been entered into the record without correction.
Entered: 160 g
